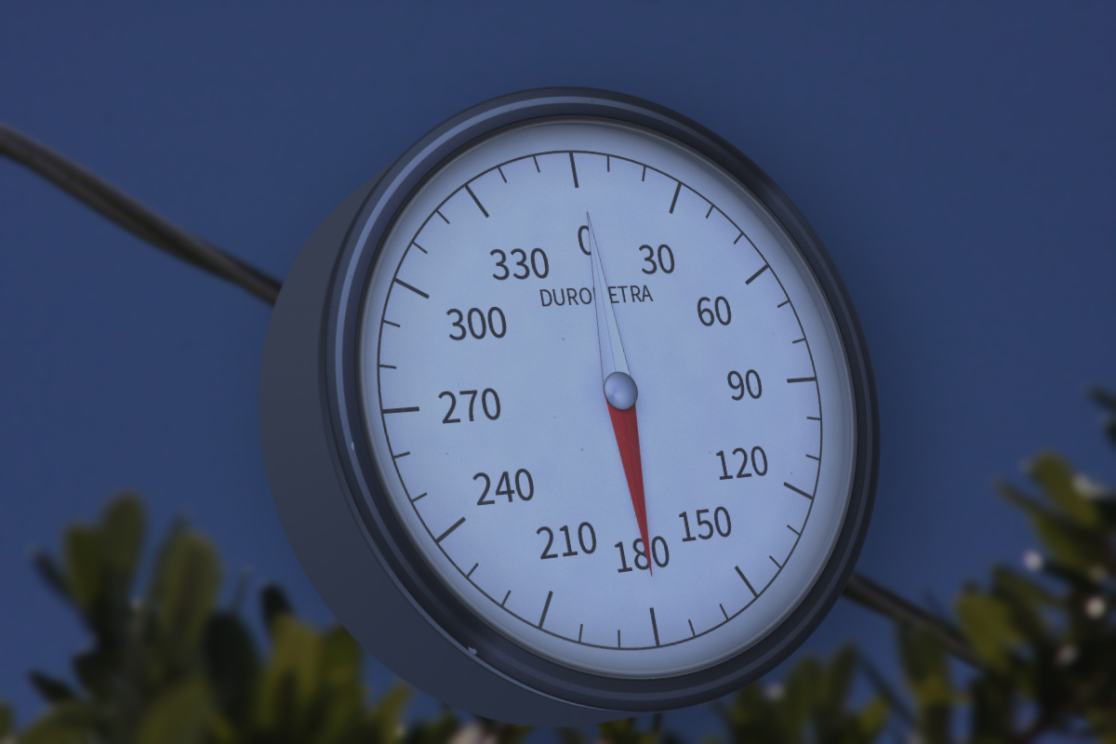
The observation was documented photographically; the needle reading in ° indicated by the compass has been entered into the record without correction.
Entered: 180 °
